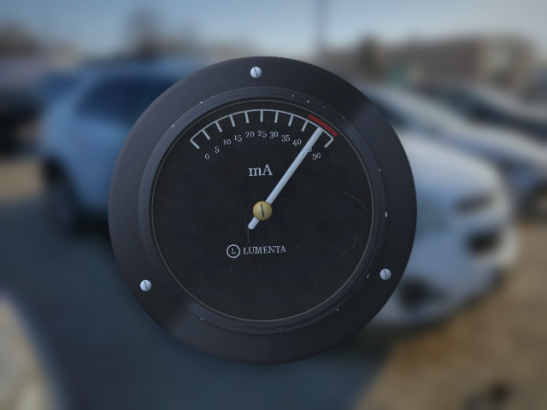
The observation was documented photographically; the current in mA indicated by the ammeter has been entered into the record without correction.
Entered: 45 mA
